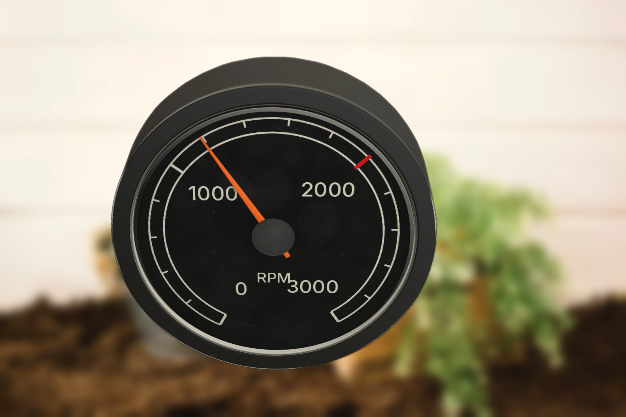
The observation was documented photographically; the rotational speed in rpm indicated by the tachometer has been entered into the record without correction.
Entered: 1200 rpm
